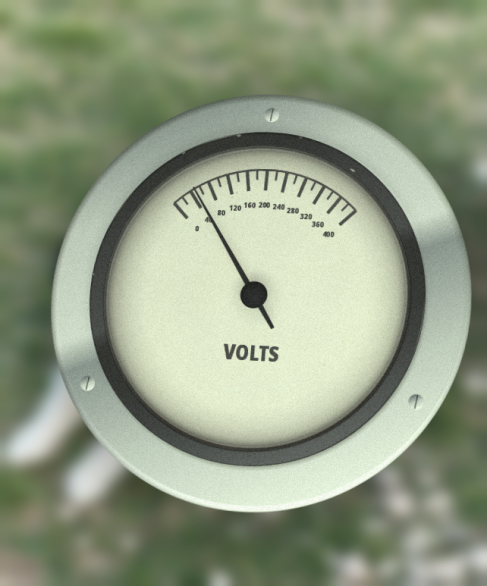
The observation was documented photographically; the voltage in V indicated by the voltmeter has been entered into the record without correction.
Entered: 50 V
